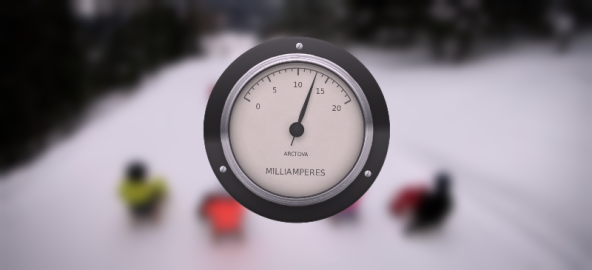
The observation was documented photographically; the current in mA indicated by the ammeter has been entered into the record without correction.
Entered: 13 mA
